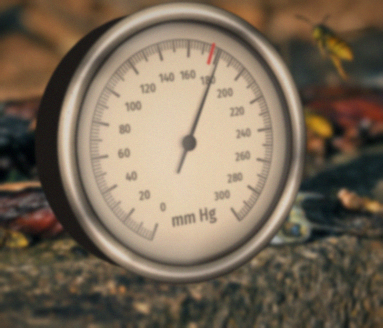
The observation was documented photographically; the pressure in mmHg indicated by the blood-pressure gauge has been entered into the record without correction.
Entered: 180 mmHg
